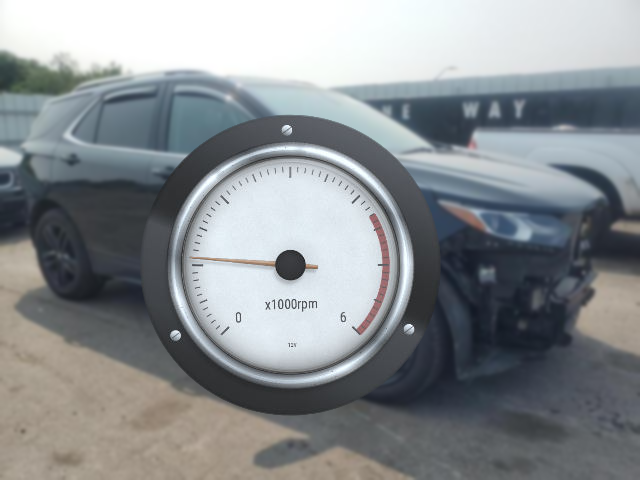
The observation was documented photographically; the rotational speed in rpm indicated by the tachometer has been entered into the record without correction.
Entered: 1100 rpm
